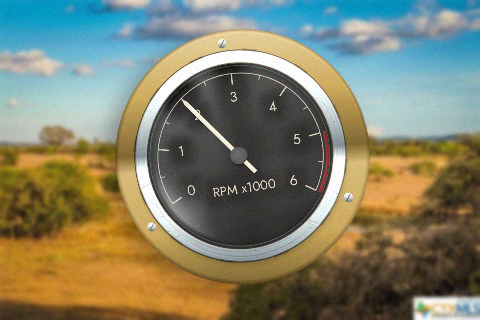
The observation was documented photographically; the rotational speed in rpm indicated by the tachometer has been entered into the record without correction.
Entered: 2000 rpm
